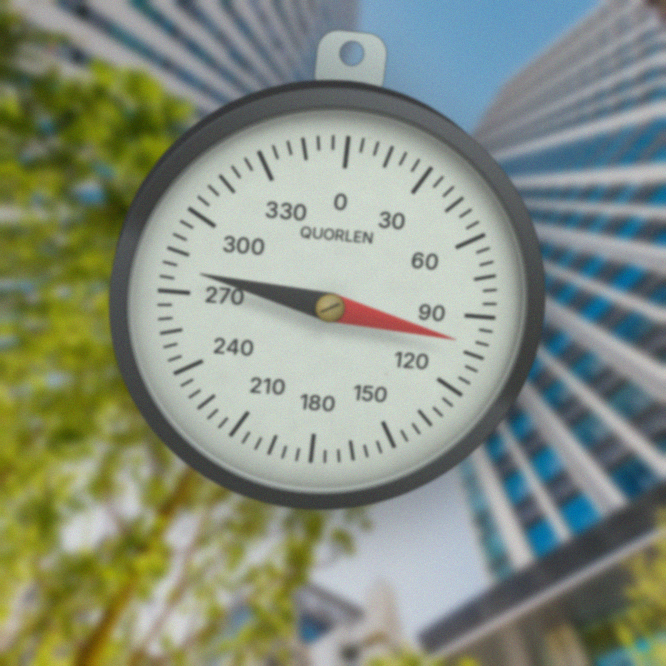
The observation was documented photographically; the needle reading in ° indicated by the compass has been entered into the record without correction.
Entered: 100 °
